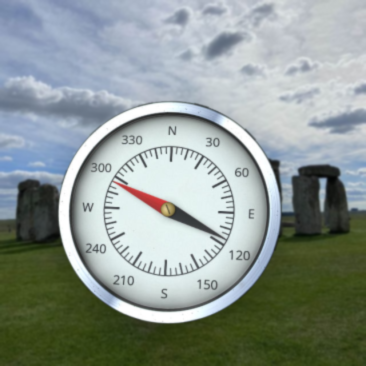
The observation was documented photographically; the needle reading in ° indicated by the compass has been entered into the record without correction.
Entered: 295 °
